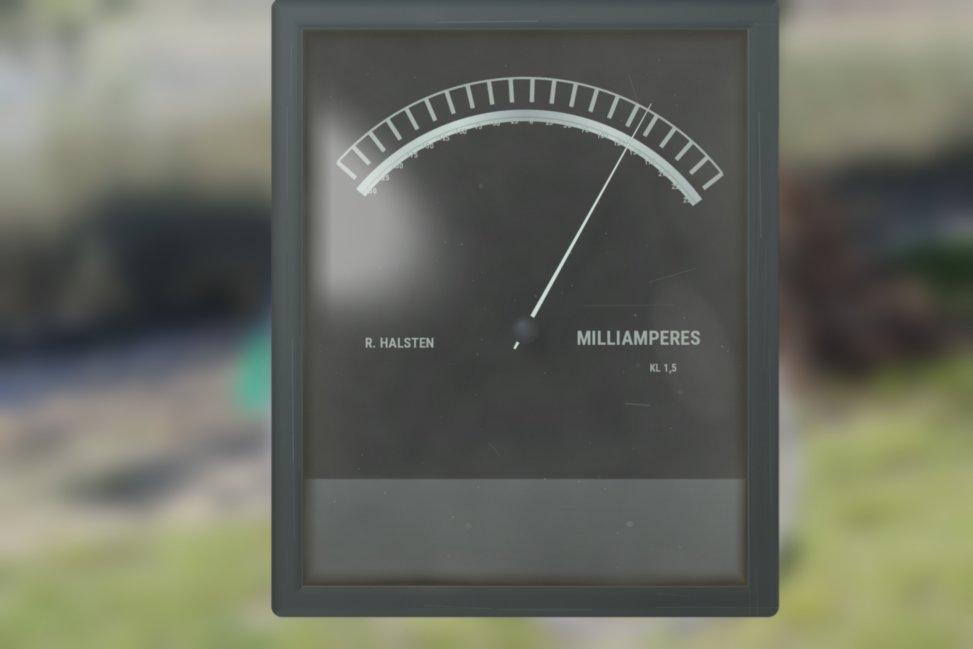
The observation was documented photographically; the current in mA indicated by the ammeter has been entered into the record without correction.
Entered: 137.5 mA
